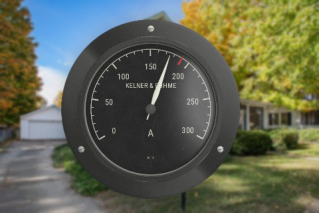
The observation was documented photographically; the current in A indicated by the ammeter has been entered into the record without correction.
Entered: 175 A
